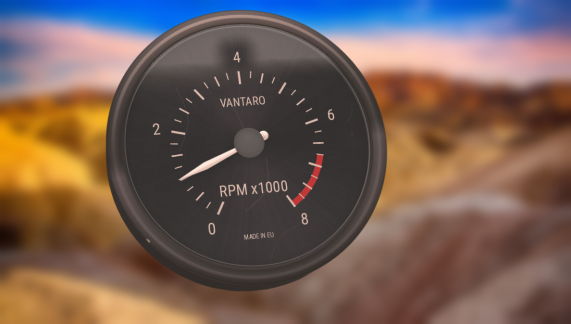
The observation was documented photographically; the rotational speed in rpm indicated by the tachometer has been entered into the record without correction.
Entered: 1000 rpm
